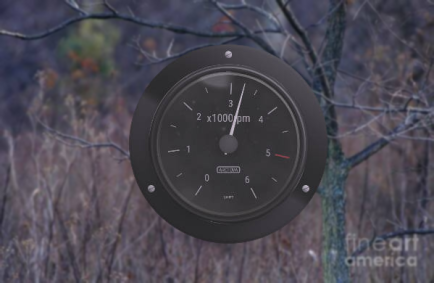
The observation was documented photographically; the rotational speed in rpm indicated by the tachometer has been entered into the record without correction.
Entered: 3250 rpm
